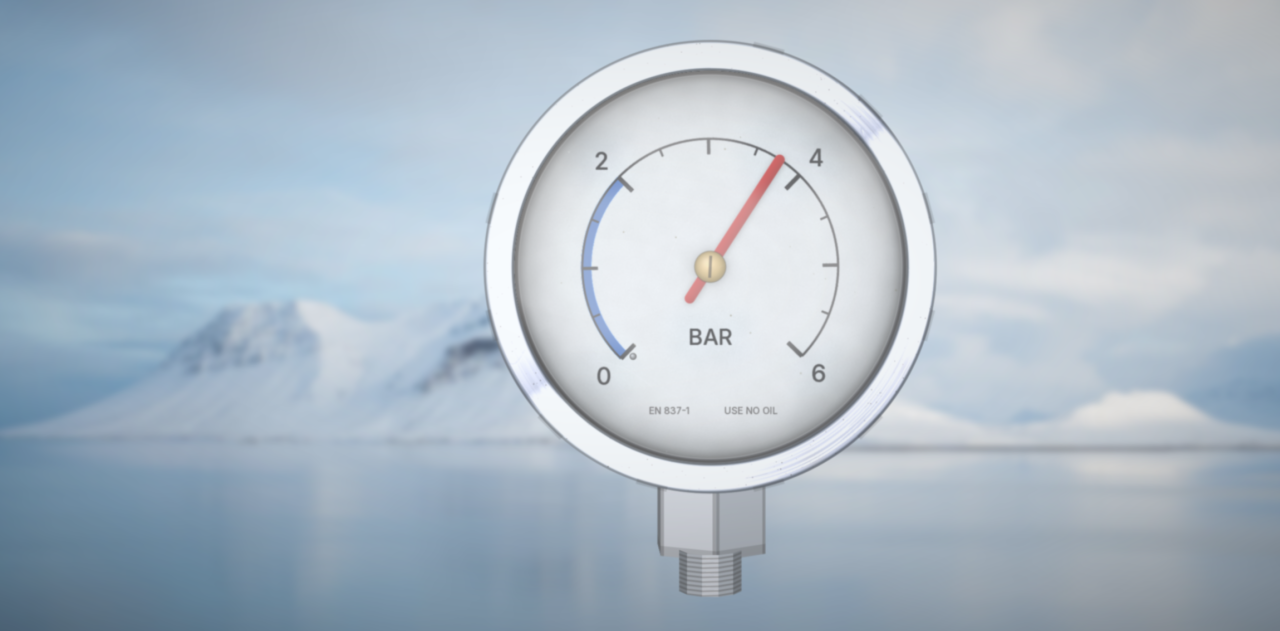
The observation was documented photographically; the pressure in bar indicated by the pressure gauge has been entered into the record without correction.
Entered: 3.75 bar
